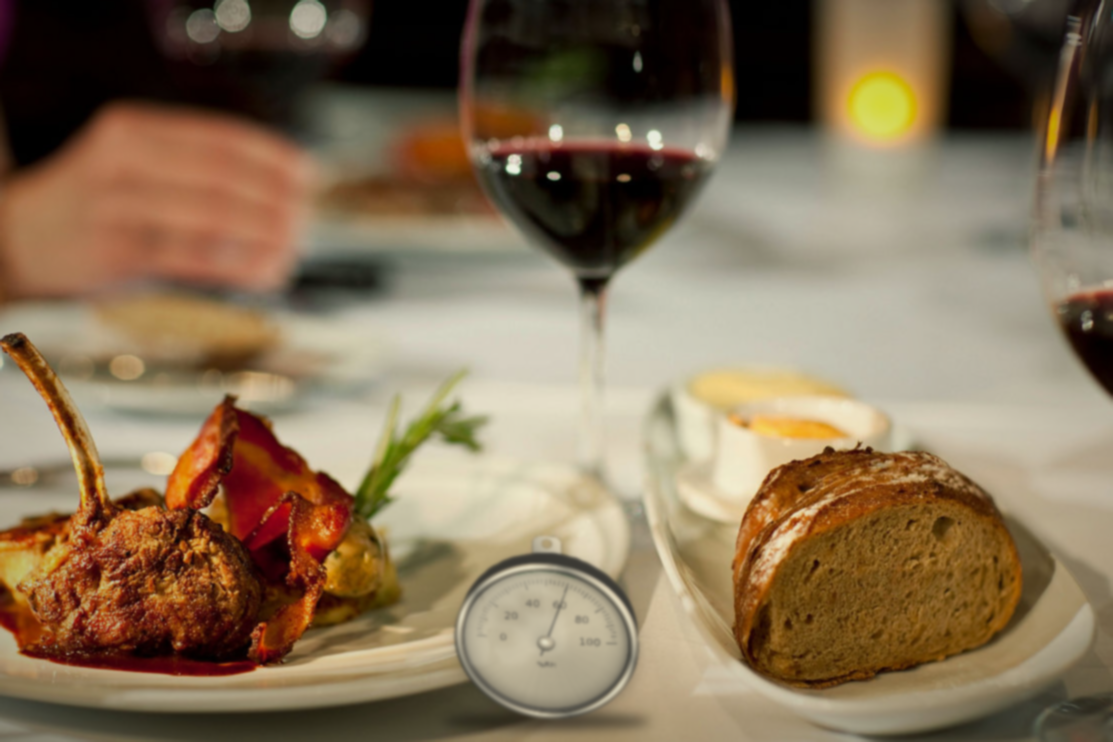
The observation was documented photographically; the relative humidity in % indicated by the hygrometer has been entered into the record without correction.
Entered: 60 %
